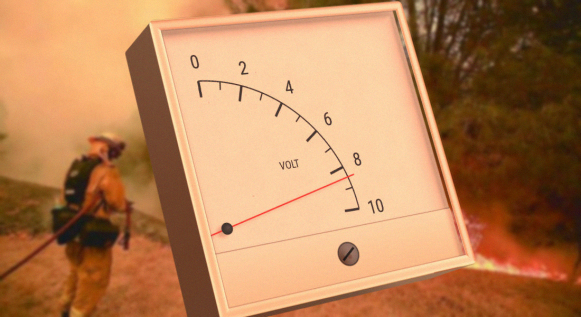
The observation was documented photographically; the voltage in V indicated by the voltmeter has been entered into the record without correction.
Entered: 8.5 V
